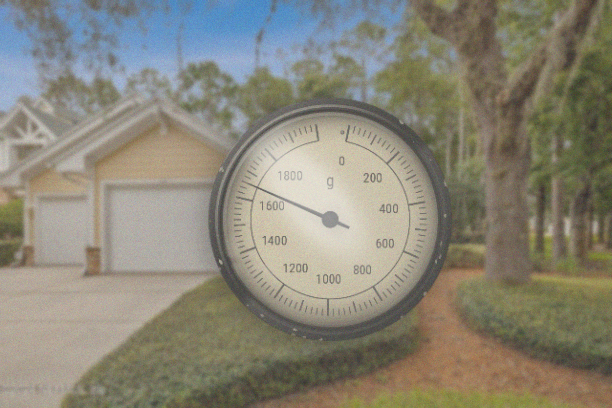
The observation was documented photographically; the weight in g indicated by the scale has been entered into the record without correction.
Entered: 1660 g
